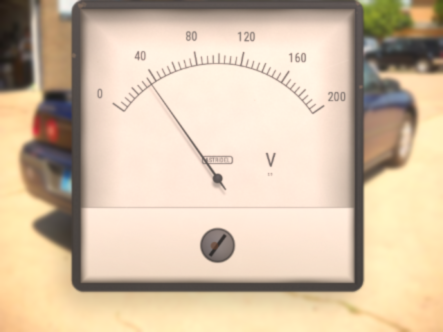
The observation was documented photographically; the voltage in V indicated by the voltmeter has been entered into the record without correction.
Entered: 35 V
